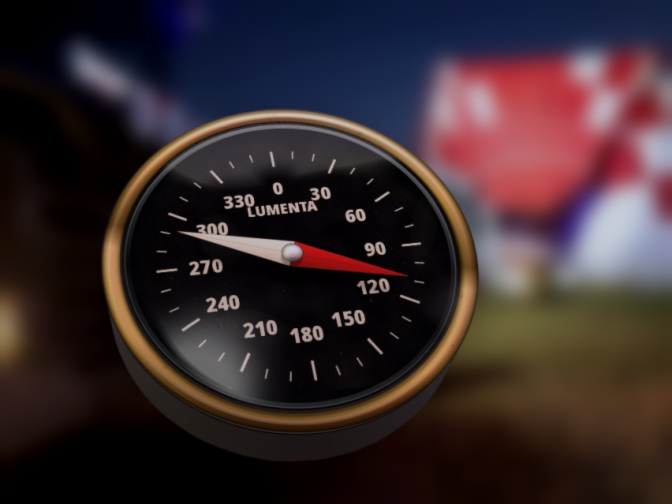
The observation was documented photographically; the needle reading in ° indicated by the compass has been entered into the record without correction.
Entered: 110 °
